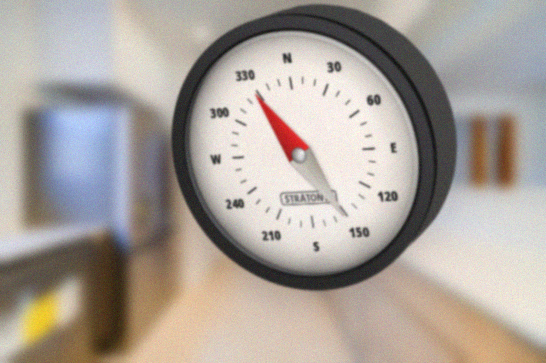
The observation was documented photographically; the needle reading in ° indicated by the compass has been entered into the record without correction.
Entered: 330 °
